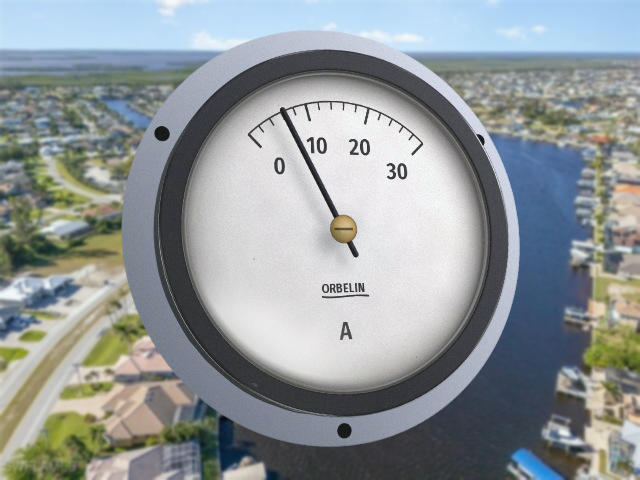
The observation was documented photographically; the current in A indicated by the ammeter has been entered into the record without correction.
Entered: 6 A
